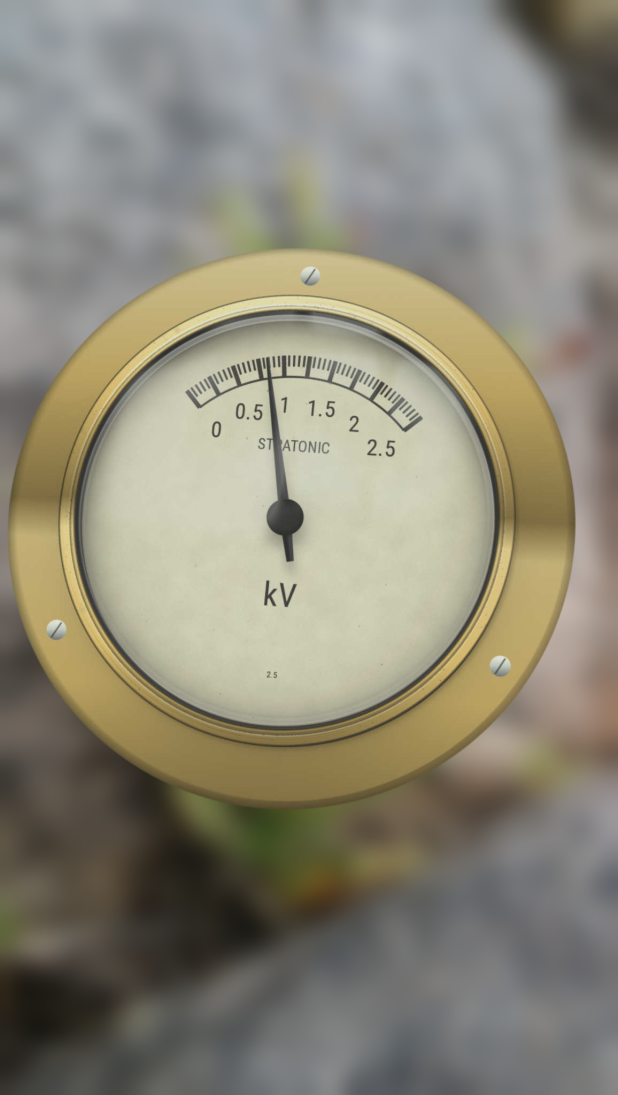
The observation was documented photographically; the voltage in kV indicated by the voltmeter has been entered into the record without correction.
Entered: 0.85 kV
